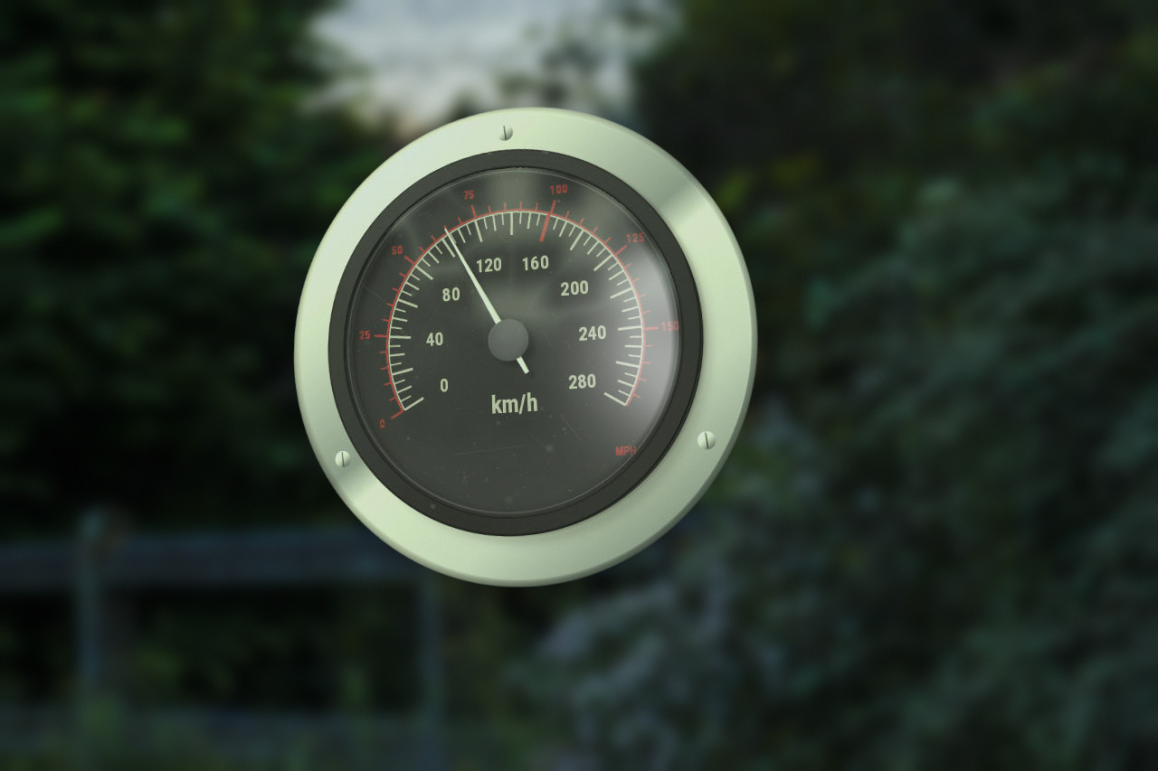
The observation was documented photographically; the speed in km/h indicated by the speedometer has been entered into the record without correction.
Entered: 105 km/h
